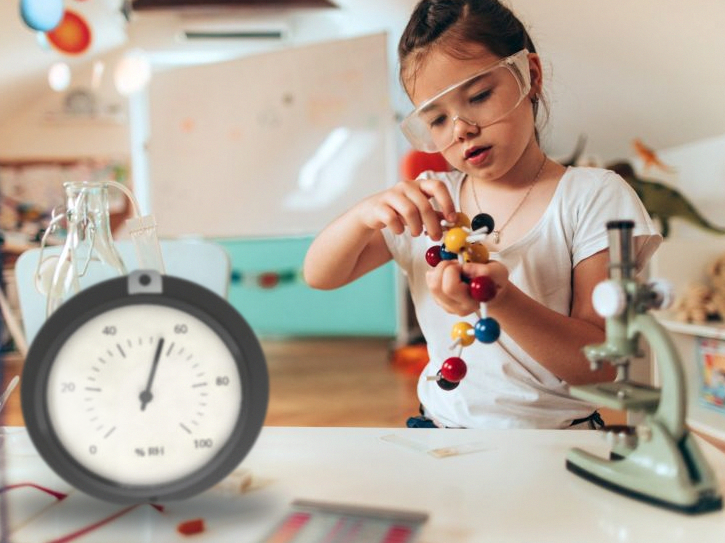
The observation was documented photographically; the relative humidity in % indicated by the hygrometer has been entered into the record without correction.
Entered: 56 %
